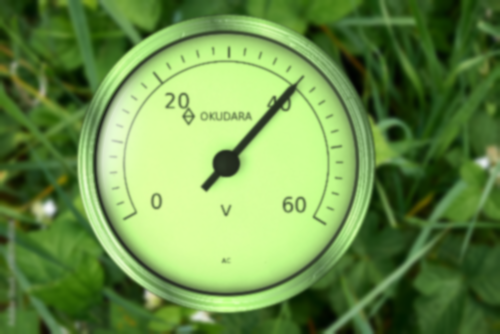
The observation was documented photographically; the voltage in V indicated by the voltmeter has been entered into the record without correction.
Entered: 40 V
